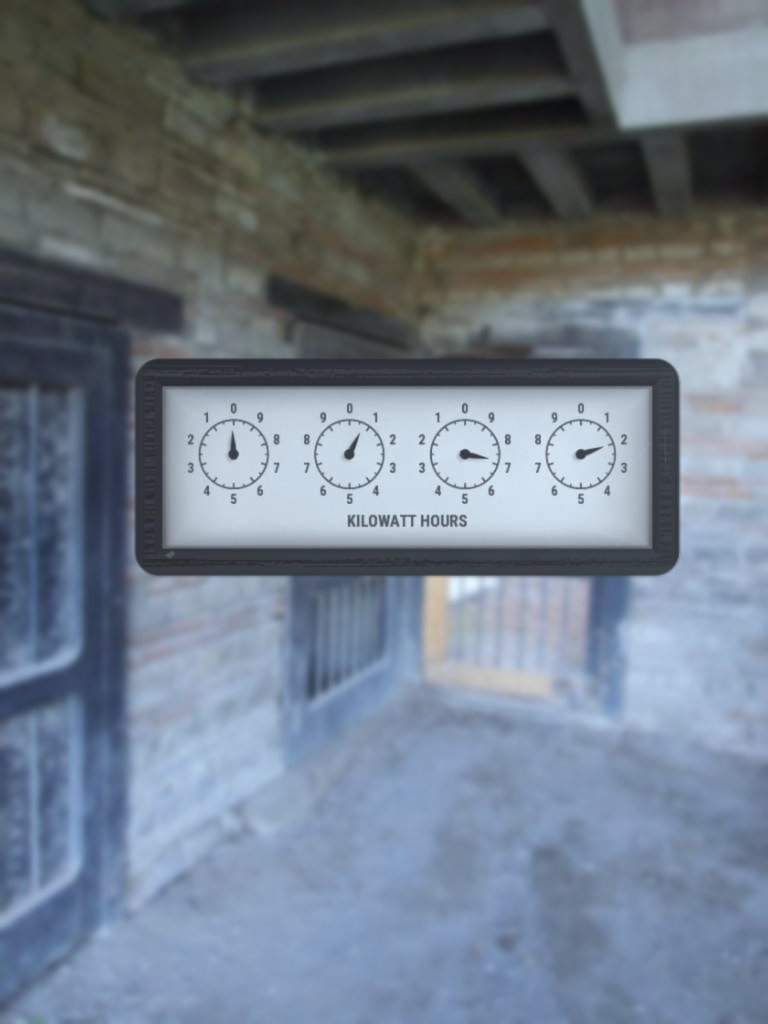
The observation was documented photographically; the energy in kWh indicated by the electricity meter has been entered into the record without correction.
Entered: 72 kWh
